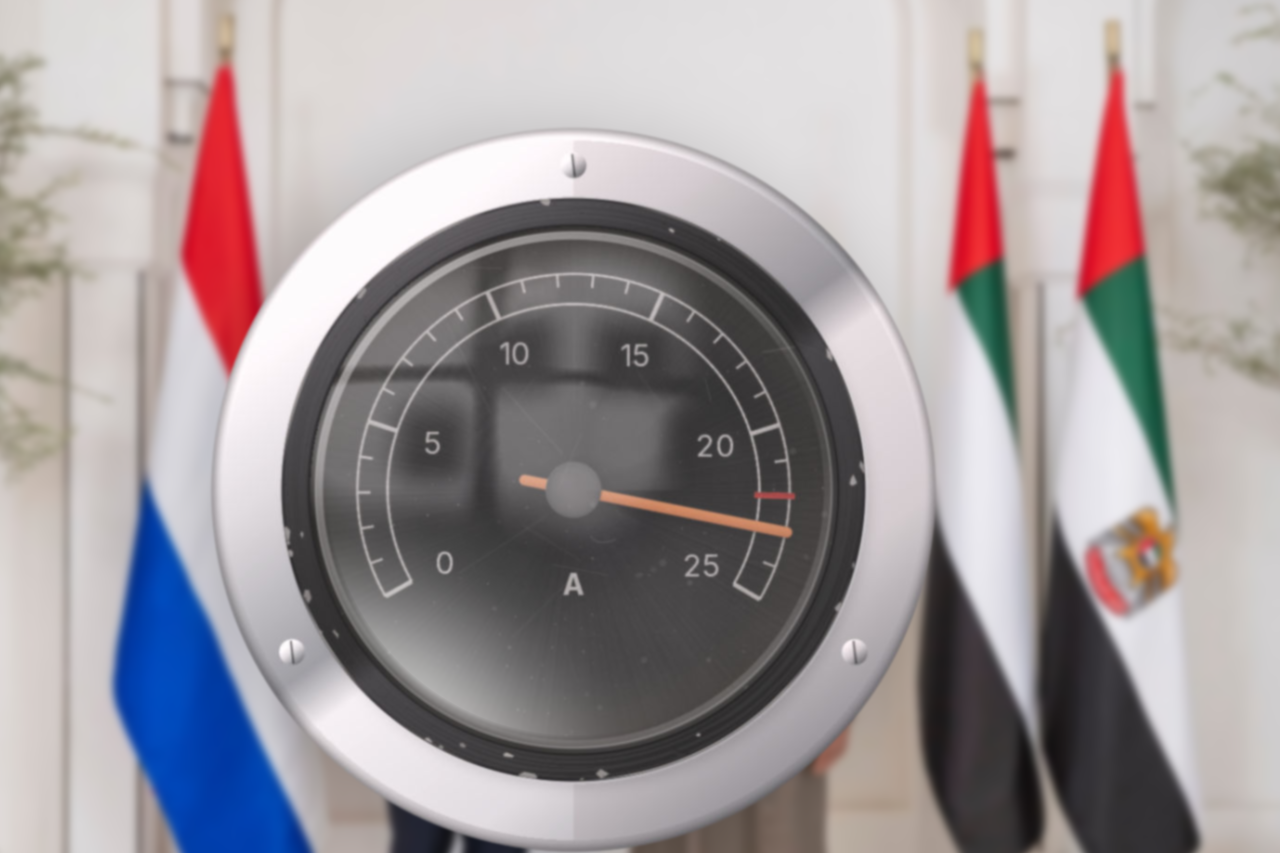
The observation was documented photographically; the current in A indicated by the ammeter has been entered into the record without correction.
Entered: 23 A
